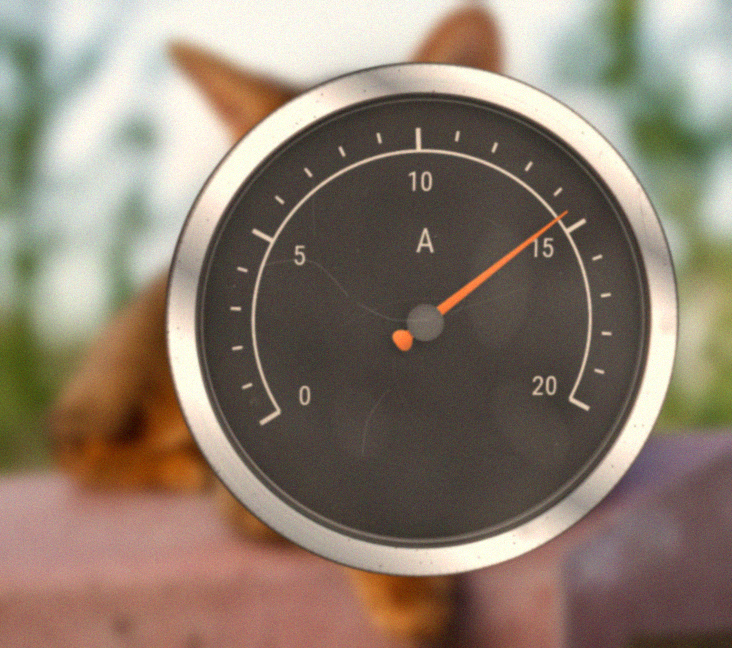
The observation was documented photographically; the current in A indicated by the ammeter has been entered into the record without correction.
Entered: 14.5 A
